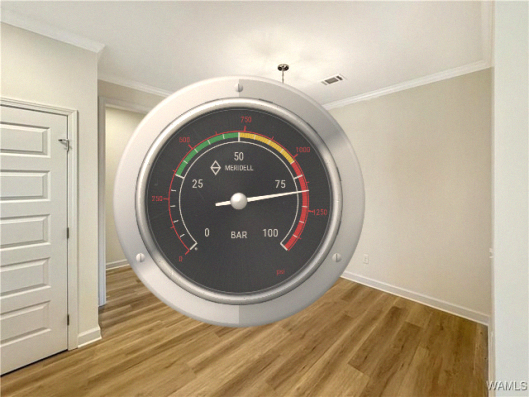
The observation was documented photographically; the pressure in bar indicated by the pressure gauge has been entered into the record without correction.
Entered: 80 bar
